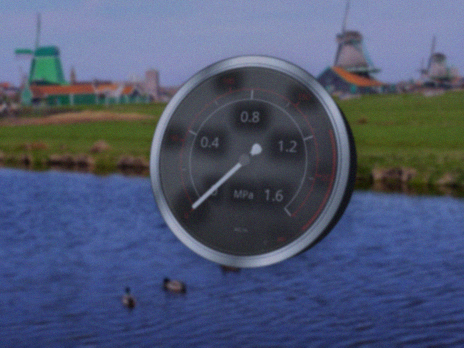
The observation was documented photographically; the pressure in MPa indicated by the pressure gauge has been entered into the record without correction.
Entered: 0 MPa
